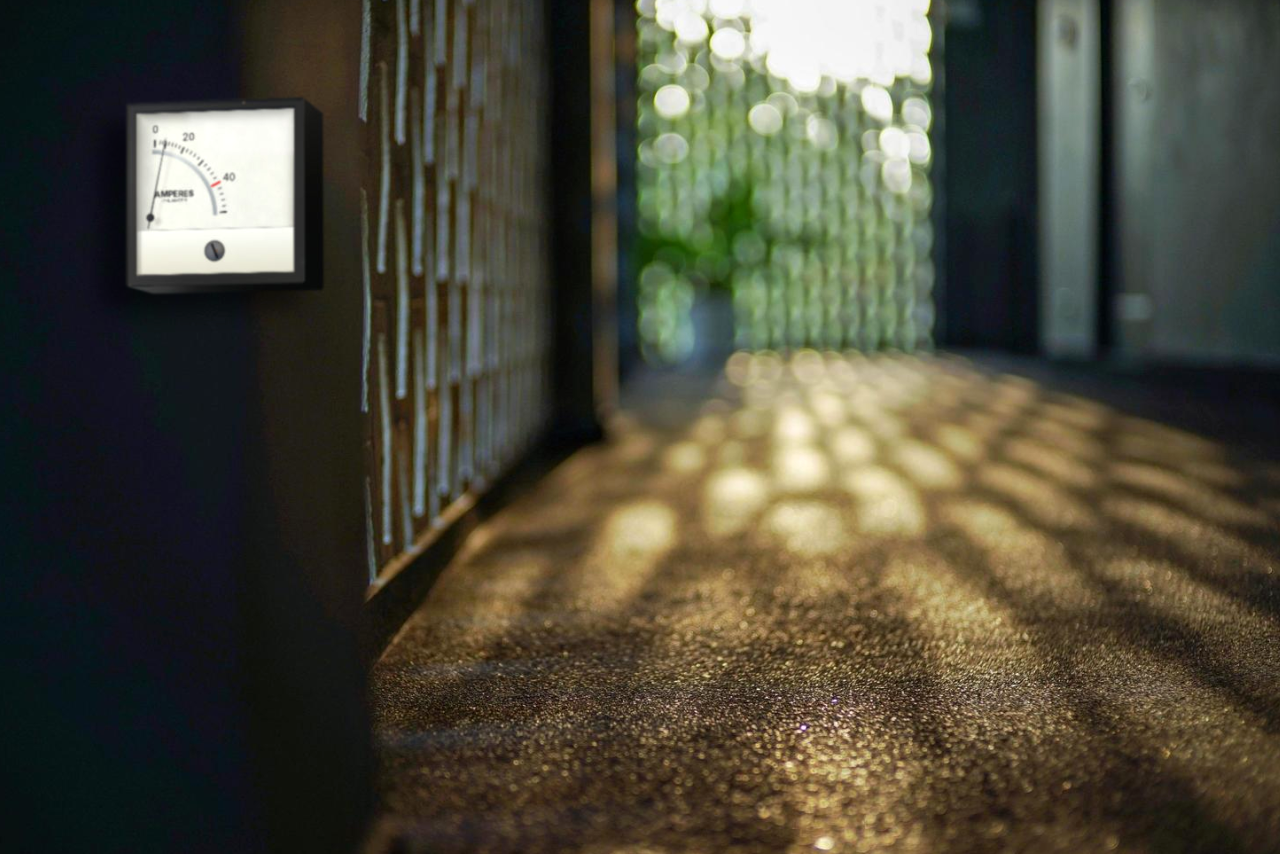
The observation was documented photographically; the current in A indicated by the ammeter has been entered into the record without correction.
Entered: 10 A
